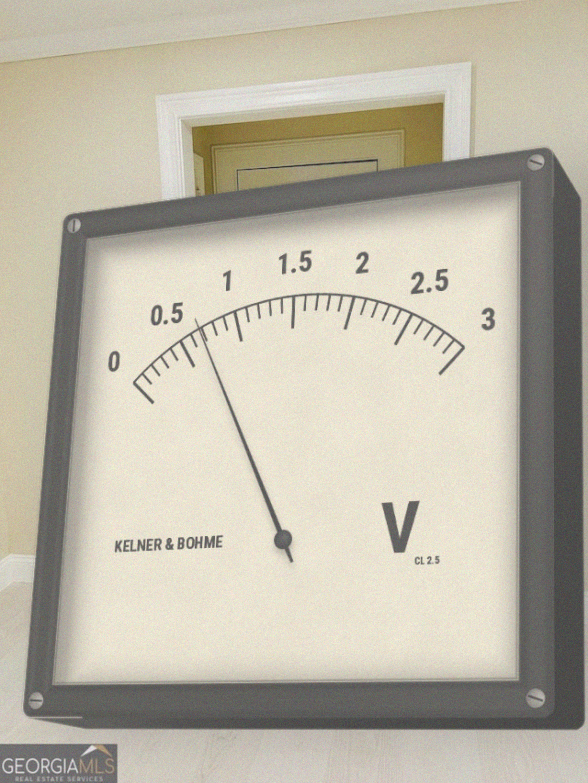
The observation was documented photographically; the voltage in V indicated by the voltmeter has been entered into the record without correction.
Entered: 0.7 V
